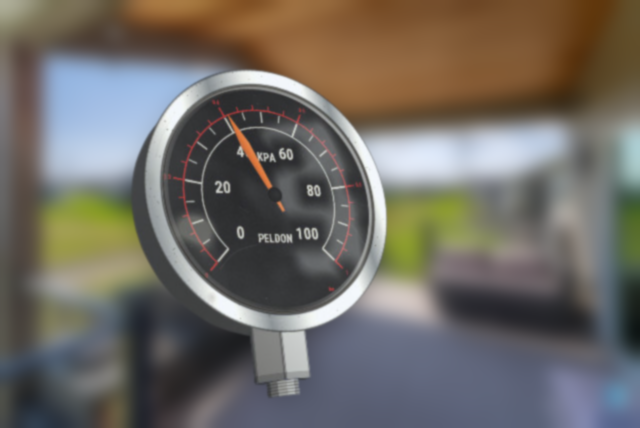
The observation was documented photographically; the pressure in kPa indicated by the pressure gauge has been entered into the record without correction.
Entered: 40 kPa
